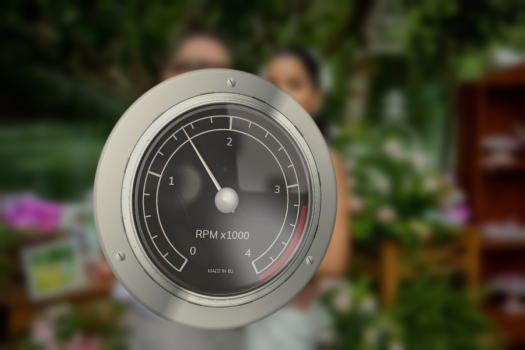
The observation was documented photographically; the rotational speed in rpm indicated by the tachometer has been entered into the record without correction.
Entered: 1500 rpm
